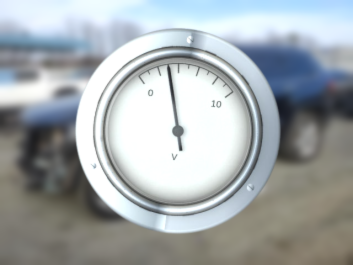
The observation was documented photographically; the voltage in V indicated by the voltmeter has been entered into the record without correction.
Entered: 3 V
